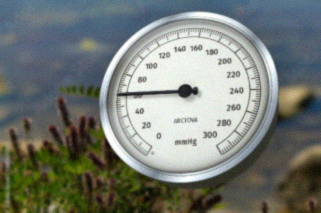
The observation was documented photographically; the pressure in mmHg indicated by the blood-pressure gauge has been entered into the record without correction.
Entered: 60 mmHg
